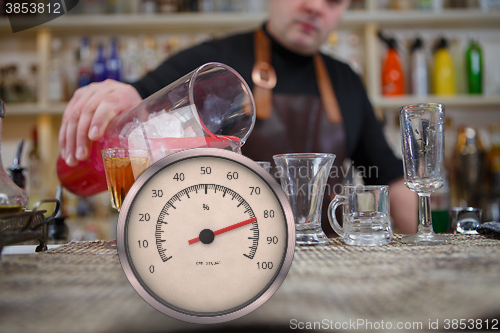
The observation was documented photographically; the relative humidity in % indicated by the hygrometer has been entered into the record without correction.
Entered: 80 %
